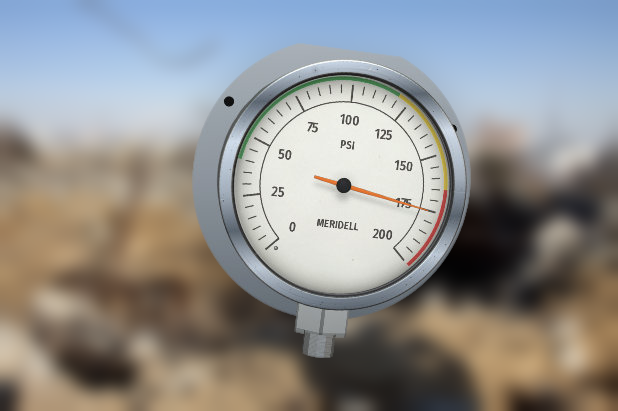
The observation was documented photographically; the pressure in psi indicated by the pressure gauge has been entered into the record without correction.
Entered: 175 psi
